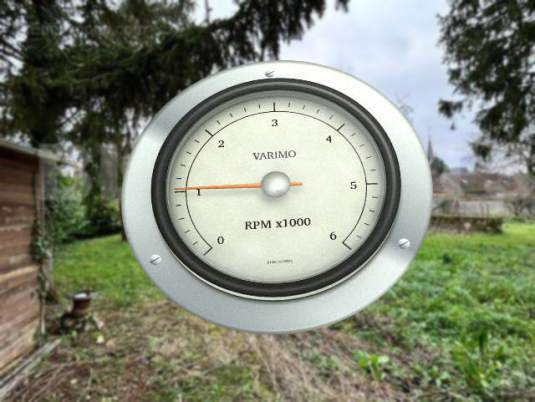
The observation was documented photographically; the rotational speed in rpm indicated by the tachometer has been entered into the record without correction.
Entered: 1000 rpm
